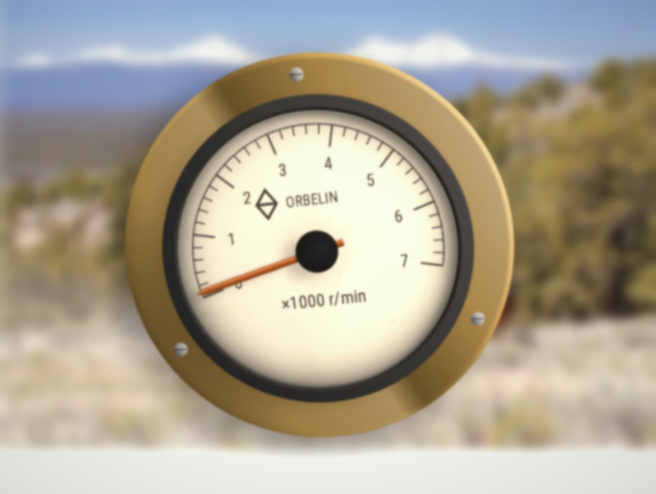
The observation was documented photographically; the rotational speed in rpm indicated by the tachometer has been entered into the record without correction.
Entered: 100 rpm
